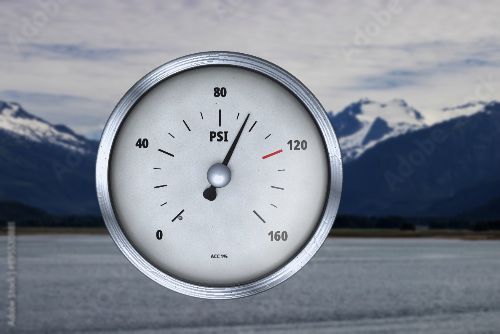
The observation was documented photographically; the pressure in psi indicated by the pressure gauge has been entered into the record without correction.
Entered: 95 psi
